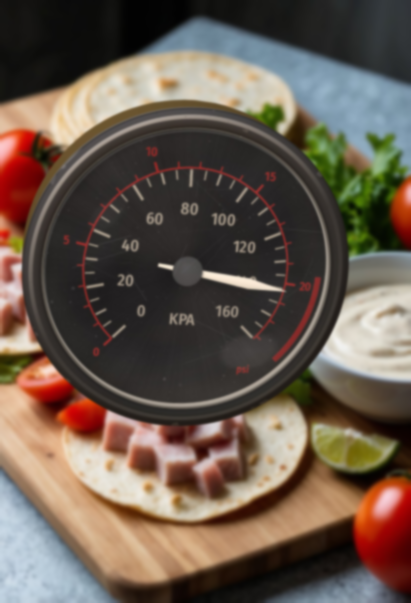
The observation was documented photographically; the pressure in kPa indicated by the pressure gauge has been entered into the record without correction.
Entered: 140 kPa
